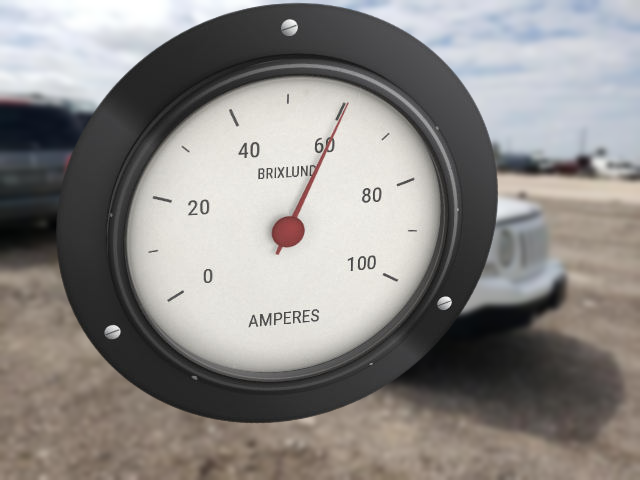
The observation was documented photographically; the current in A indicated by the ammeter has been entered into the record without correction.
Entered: 60 A
